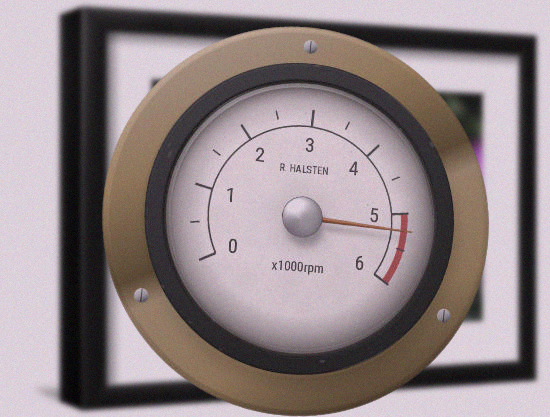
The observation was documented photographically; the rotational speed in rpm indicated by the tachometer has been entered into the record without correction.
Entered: 5250 rpm
